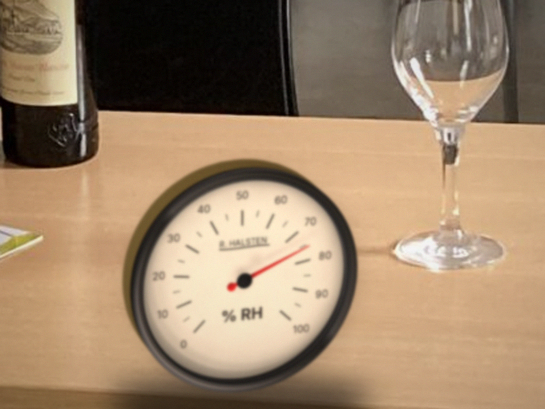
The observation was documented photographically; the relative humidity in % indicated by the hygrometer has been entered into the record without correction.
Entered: 75 %
